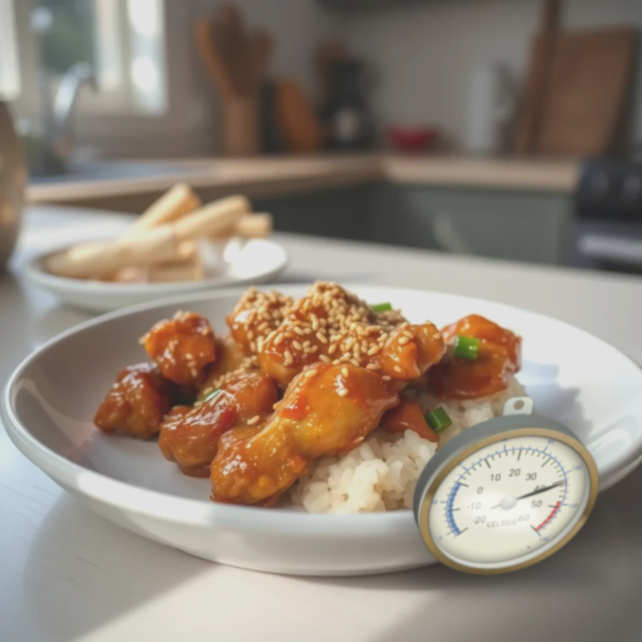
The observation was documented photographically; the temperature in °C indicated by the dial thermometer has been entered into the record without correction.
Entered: 40 °C
